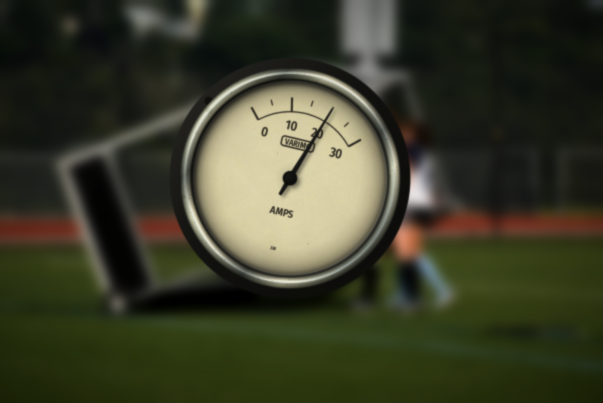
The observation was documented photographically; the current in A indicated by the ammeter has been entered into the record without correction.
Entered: 20 A
